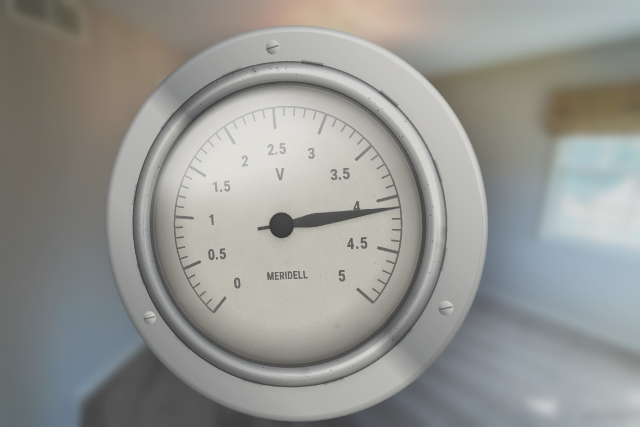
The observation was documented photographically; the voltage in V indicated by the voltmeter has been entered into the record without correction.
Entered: 4.1 V
